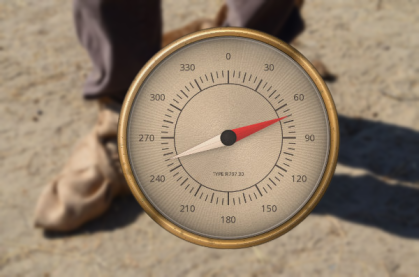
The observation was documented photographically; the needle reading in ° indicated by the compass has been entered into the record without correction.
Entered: 70 °
